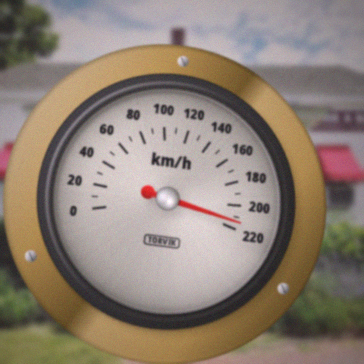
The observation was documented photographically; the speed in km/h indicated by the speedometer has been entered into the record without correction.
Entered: 215 km/h
